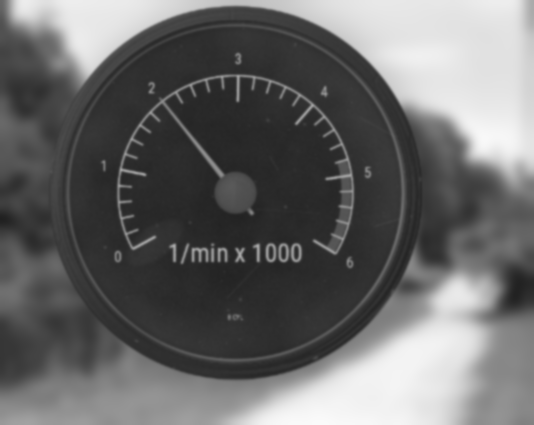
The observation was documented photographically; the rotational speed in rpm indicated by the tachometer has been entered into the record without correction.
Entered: 2000 rpm
